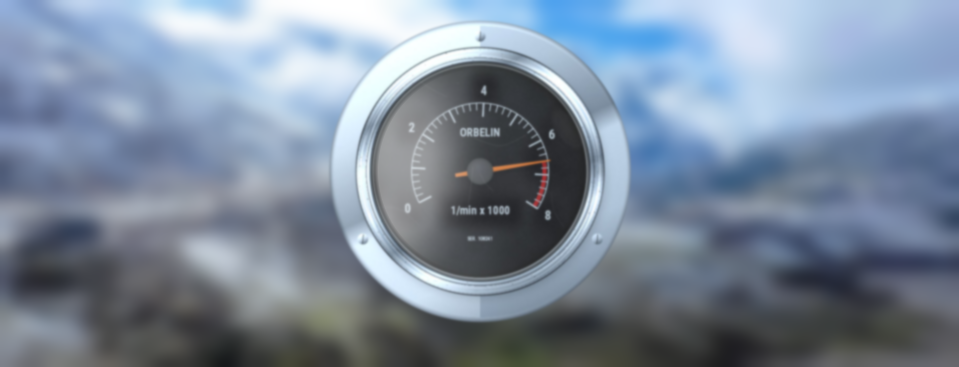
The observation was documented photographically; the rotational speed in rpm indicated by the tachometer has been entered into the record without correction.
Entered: 6600 rpm
